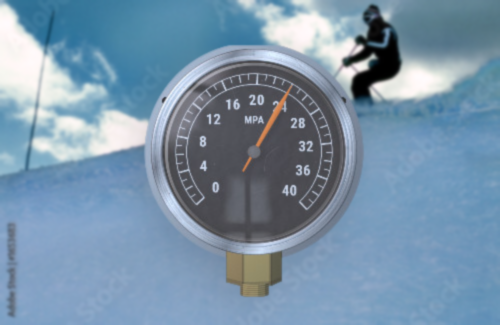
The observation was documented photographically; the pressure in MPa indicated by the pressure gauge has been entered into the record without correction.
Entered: 24 MPa
